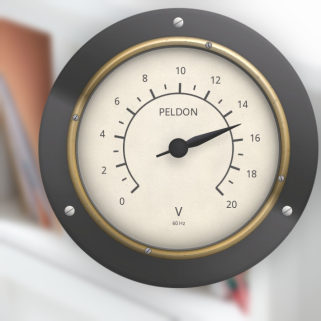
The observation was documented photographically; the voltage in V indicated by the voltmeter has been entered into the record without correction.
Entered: 15 V
